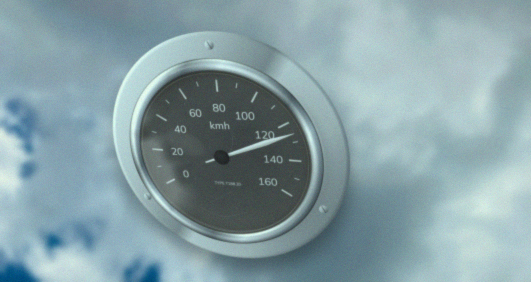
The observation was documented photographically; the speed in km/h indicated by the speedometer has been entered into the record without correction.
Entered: 125 km/h
